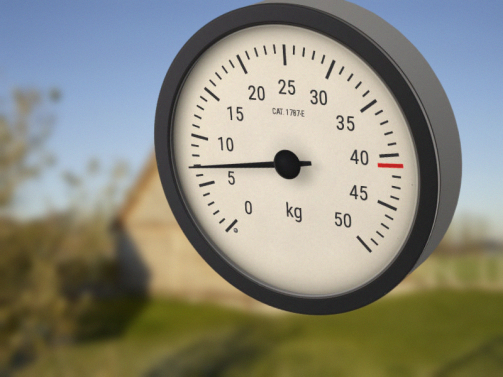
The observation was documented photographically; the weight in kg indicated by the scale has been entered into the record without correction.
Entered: 7 kg
